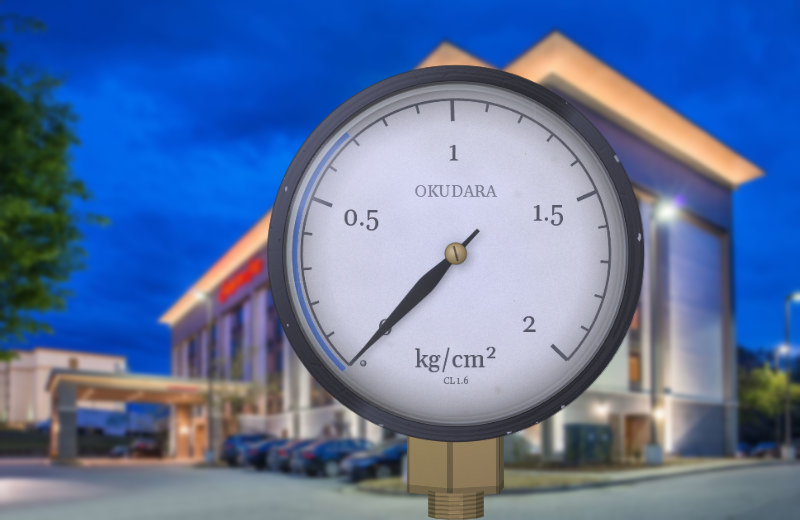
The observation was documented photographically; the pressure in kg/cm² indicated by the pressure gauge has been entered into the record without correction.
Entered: 0 kg/cm²
